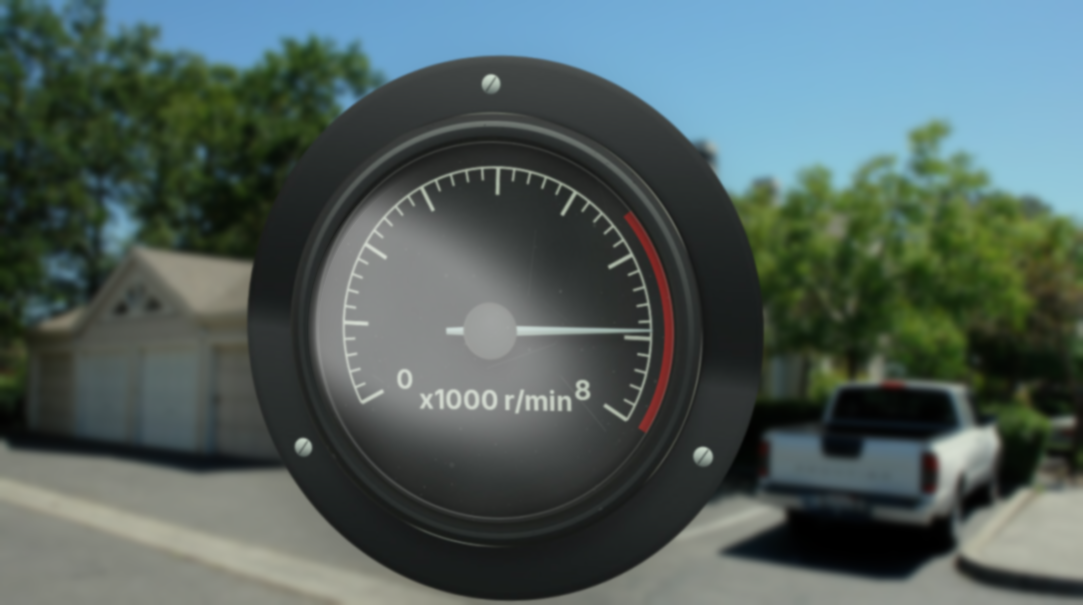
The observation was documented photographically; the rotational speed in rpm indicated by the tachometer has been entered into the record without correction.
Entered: 6900 rpm
